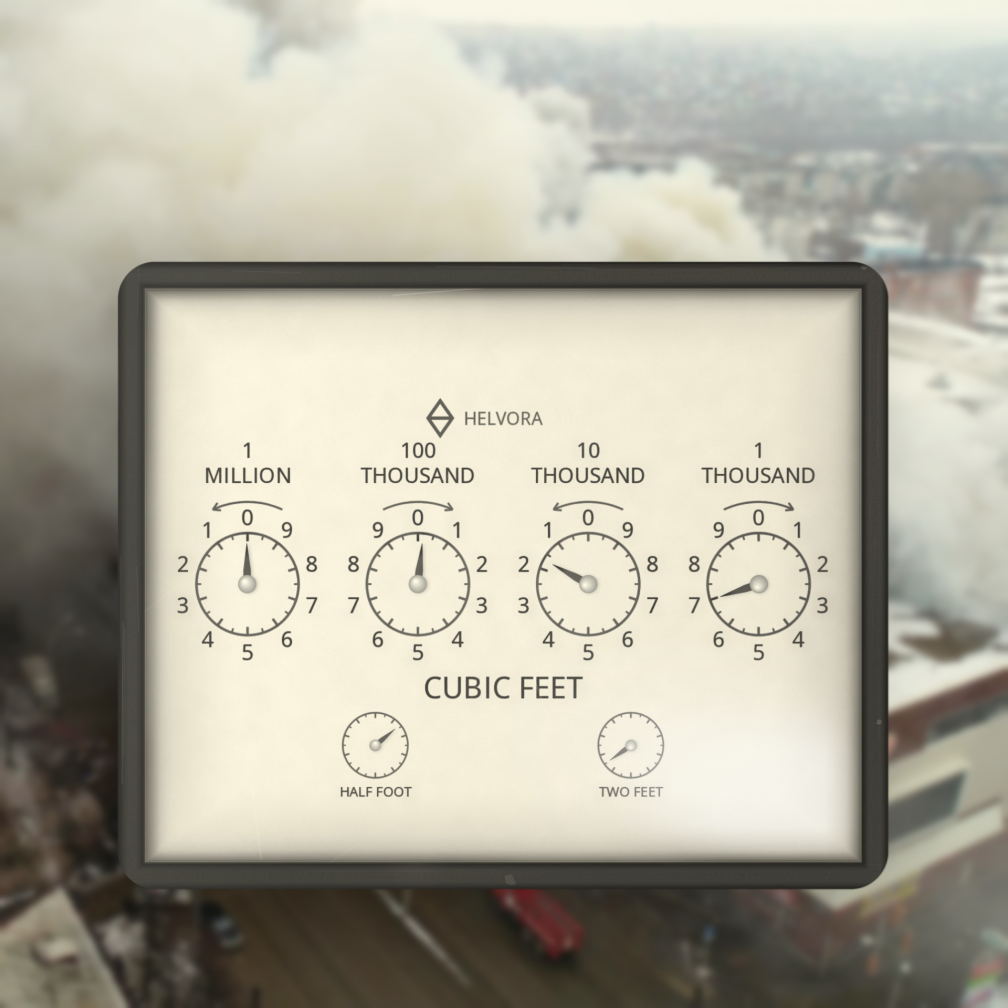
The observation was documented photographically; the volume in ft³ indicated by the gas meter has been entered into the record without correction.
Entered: 1700 ft³
